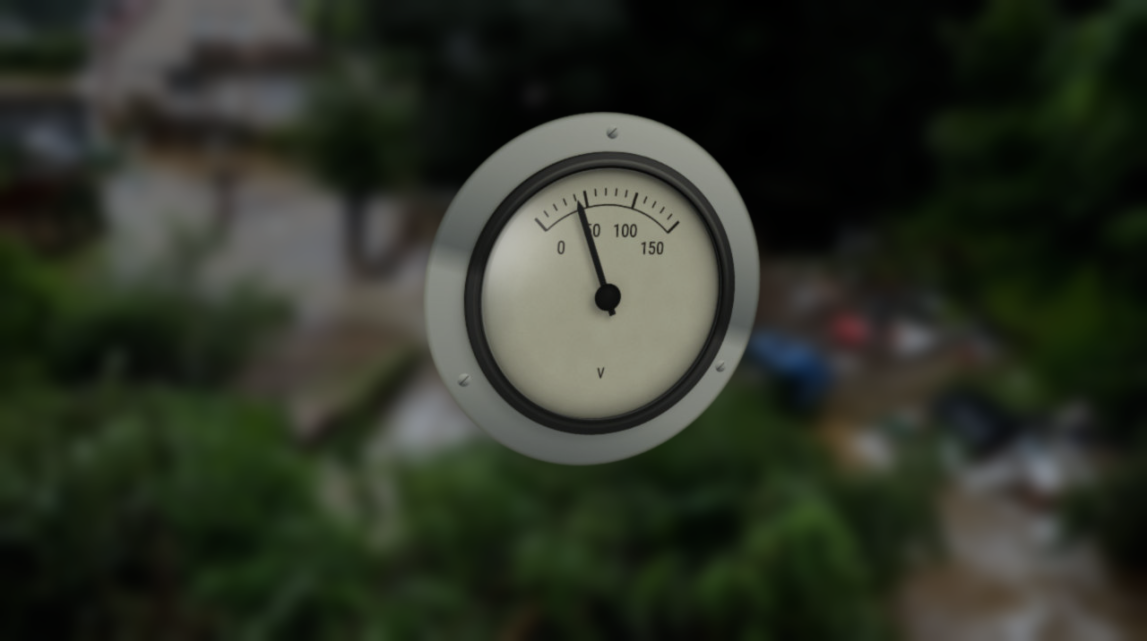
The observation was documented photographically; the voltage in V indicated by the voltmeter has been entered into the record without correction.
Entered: 40 V
